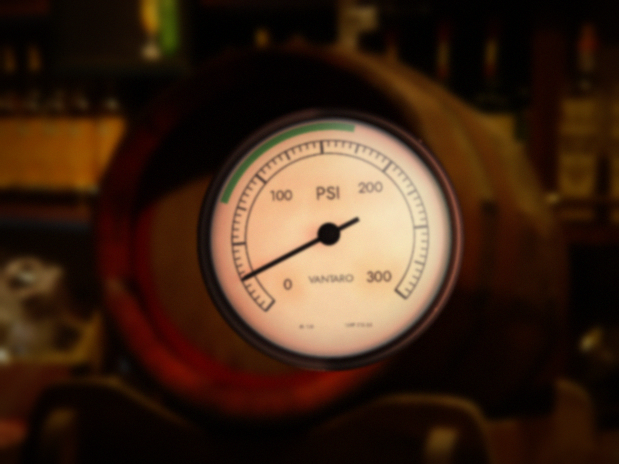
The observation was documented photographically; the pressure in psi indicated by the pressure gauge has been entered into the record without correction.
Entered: 25 psi
